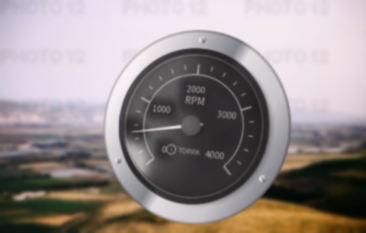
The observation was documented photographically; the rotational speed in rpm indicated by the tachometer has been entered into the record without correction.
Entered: 500 rpm
